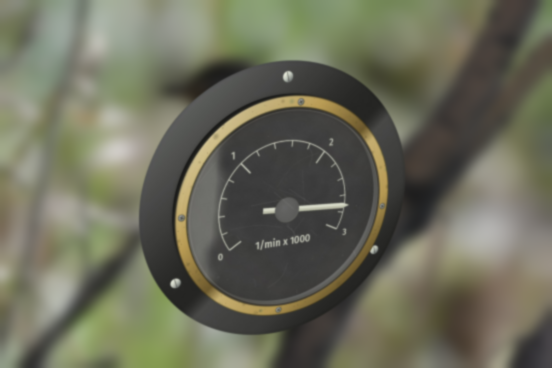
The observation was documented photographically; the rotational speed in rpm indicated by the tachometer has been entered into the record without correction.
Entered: 2700 rpm
